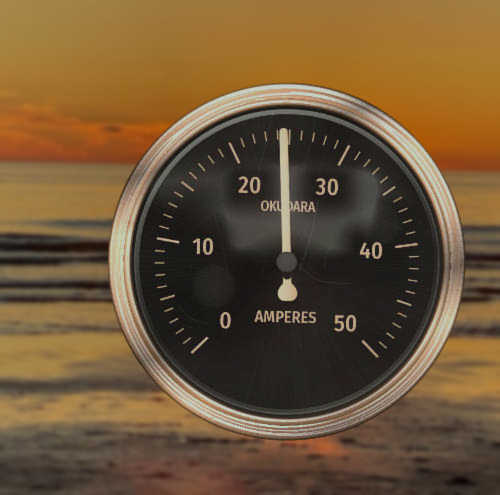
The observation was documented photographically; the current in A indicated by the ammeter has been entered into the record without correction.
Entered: 24.5 A
